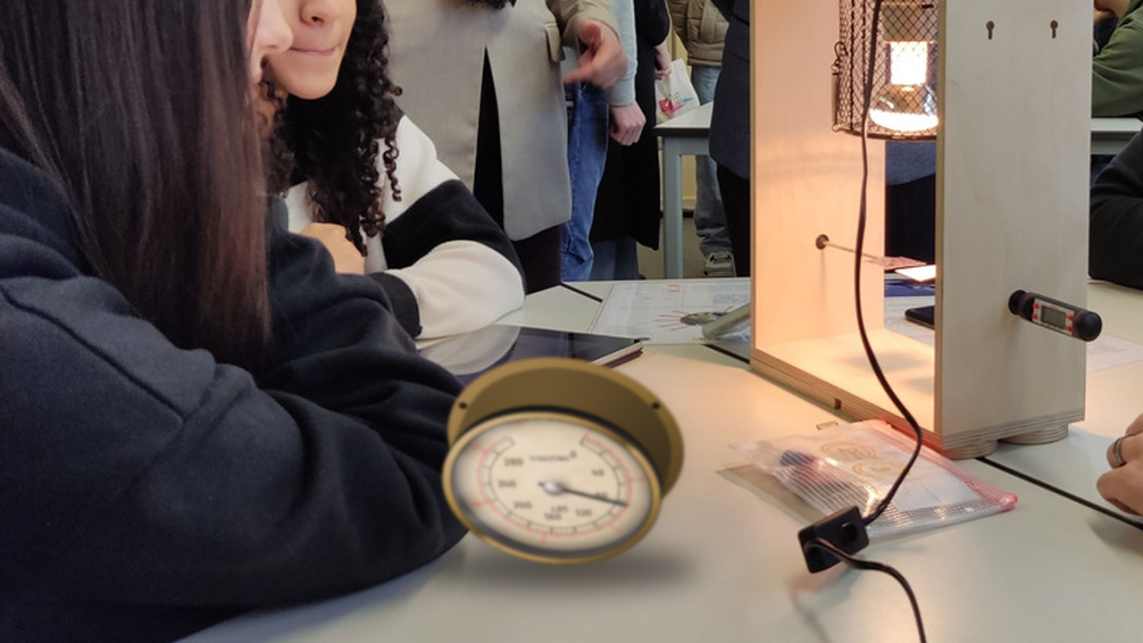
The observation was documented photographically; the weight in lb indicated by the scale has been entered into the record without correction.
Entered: 80 lb
